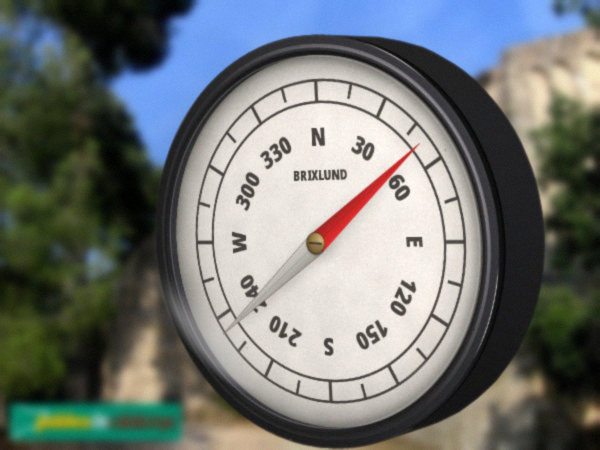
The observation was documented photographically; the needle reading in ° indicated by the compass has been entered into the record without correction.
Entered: 52.5 °
